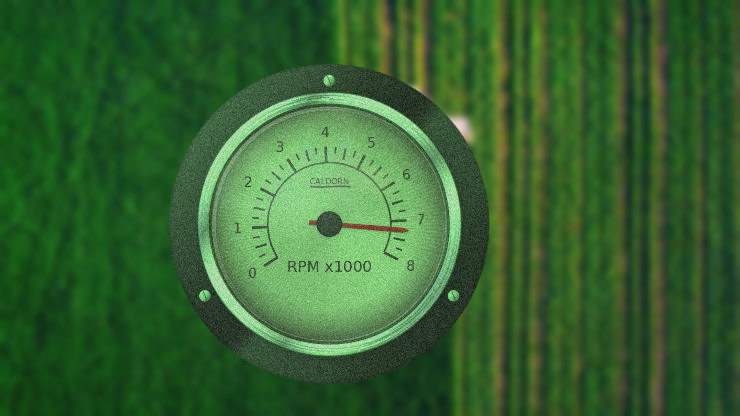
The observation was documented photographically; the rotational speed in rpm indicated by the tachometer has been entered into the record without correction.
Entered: 7250 rpm
